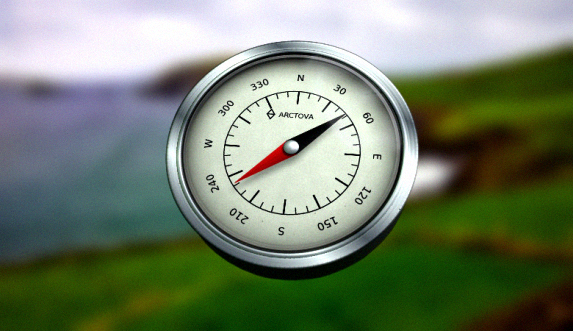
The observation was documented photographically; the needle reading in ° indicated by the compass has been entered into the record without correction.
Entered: 230 °
